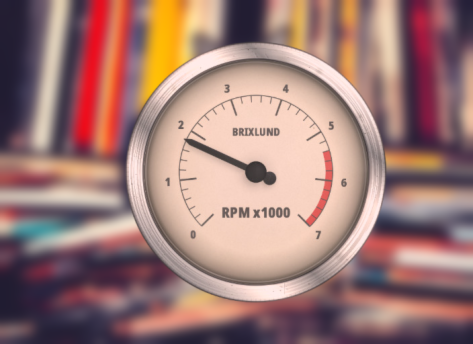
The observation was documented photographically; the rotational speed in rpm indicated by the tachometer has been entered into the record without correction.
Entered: 1800 rpm
